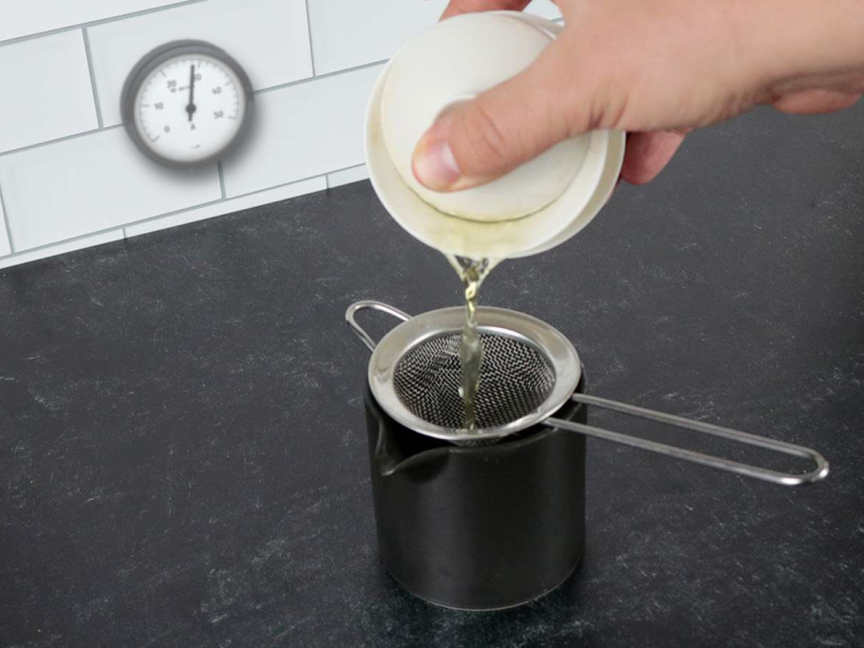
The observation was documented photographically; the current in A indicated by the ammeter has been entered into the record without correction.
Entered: 28 A
